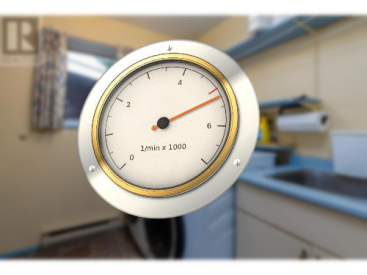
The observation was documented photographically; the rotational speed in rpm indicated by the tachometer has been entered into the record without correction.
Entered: 5250 rpm
